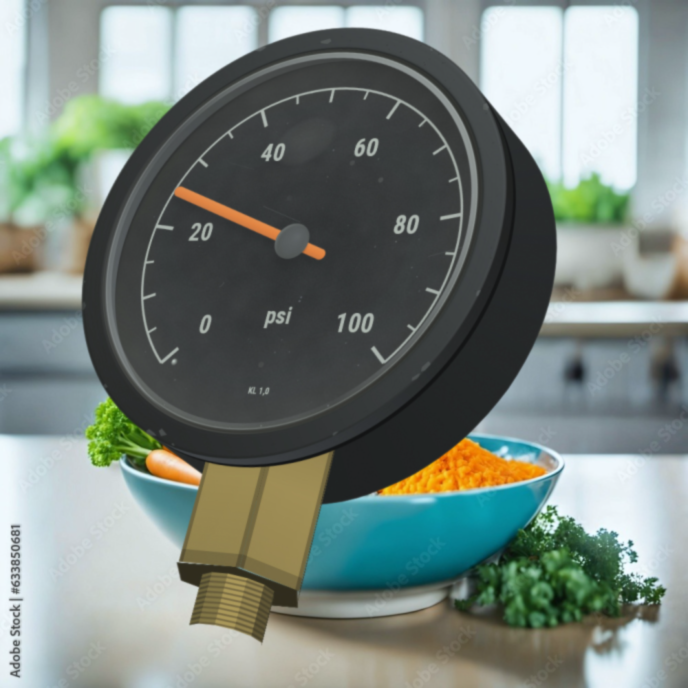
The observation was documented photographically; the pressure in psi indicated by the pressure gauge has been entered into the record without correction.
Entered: 25 psi
